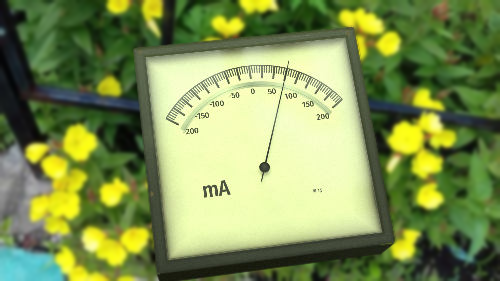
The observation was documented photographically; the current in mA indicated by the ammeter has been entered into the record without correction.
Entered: 75 mA
